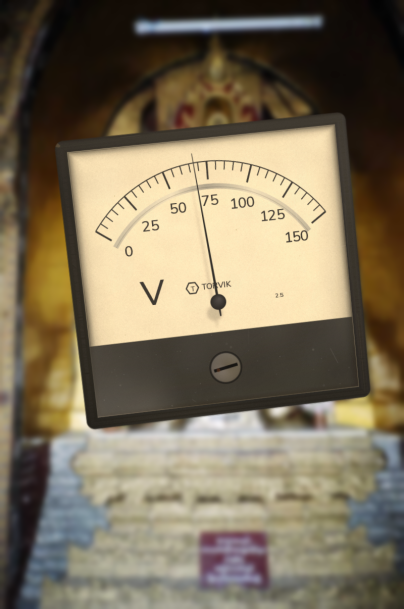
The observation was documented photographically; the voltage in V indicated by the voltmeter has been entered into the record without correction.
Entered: 67.5 V
